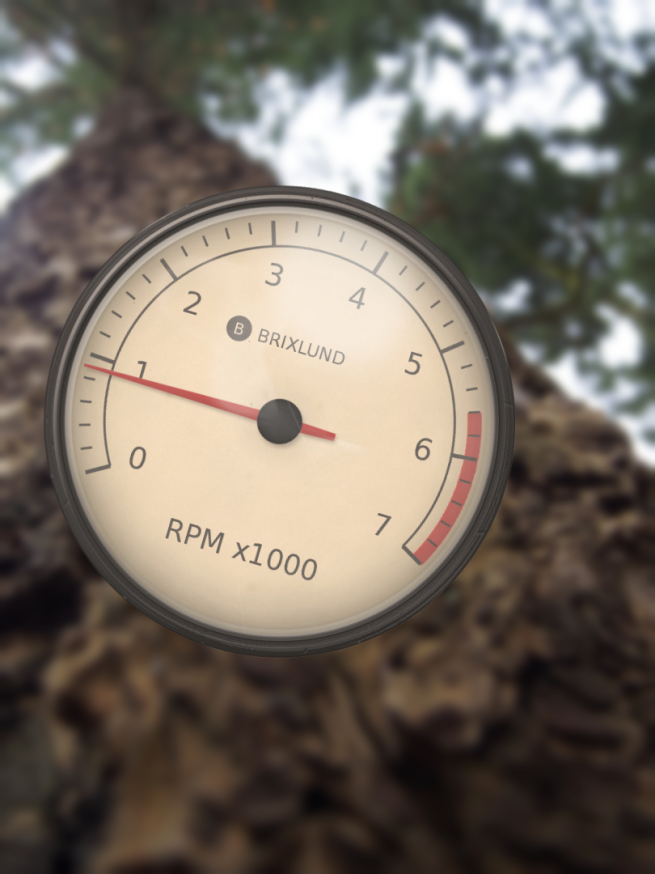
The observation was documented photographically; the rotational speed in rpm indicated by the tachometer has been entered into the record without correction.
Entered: 900 rpm
